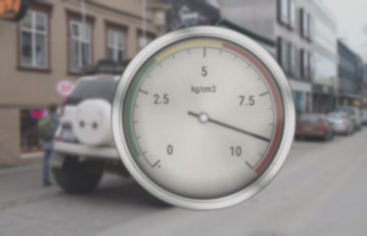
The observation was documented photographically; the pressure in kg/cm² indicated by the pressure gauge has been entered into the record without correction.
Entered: 9 kg/cm²
